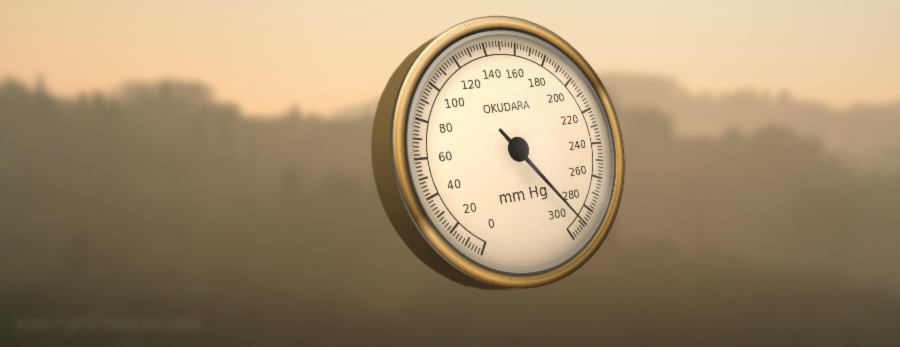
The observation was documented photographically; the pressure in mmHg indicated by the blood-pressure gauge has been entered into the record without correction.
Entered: 290 mmHg
